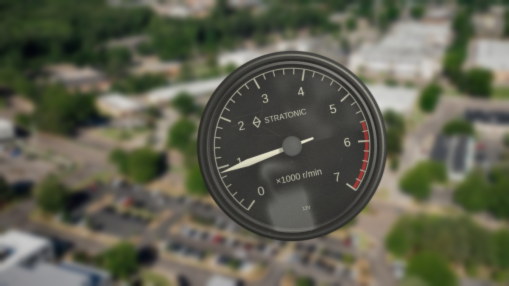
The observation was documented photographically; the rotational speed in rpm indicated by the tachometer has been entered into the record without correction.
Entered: 900 rpm
